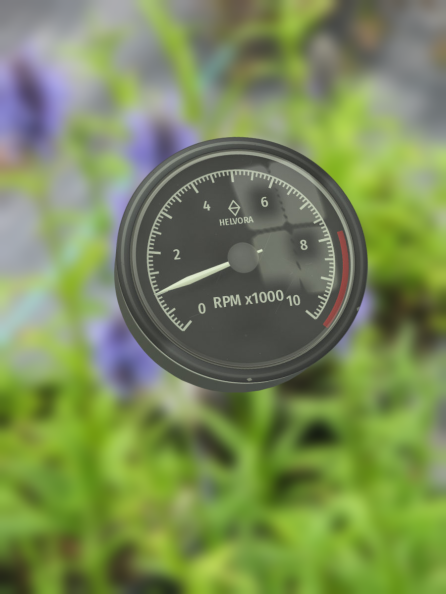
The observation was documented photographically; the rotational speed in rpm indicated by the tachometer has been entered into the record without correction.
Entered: 1000 rpm
